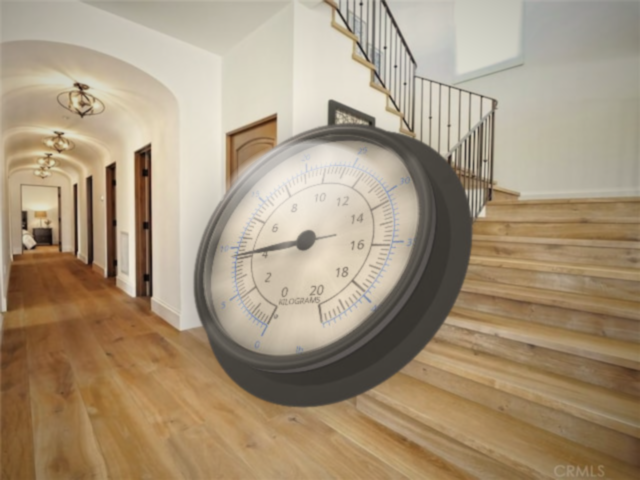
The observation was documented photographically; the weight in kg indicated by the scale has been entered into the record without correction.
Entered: 4 kg
